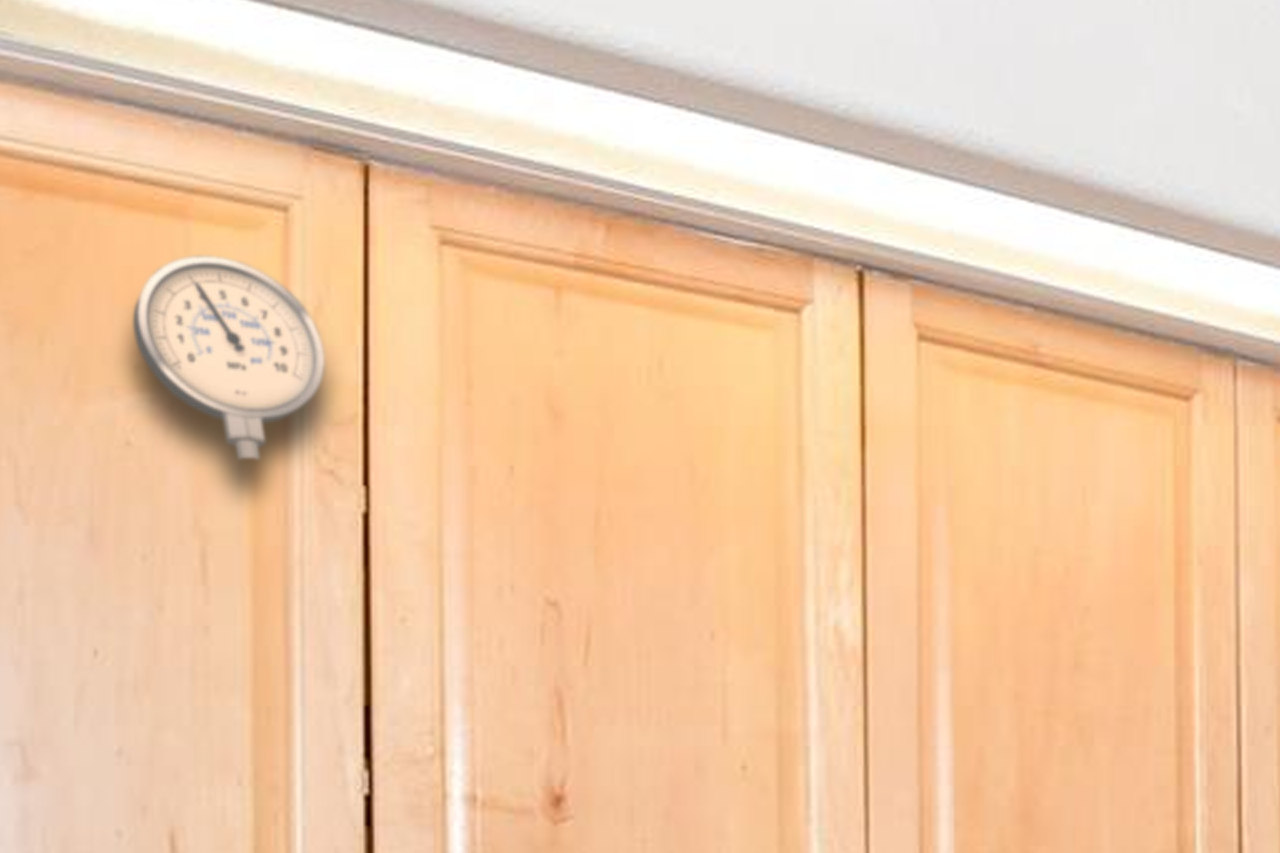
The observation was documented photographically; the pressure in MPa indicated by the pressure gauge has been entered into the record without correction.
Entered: 4 MPa
